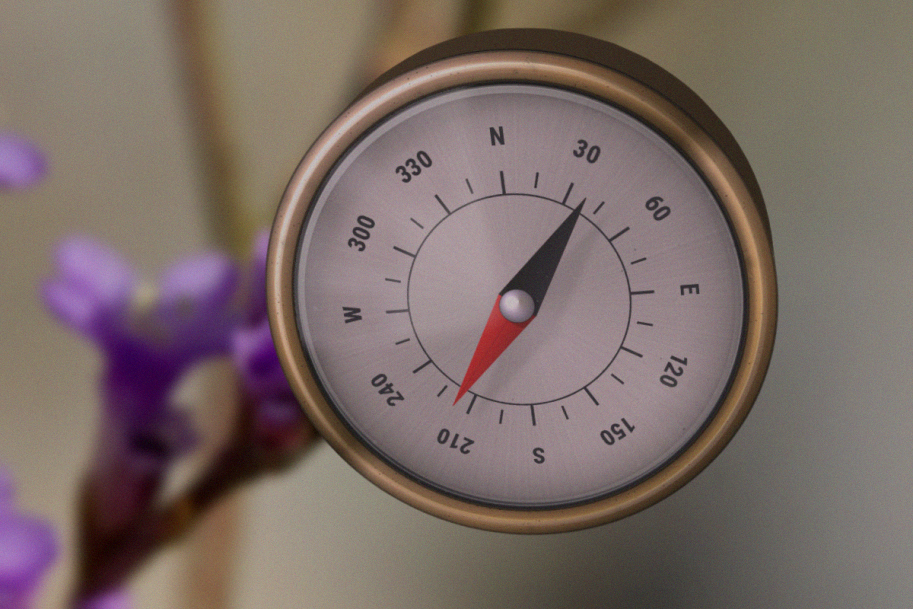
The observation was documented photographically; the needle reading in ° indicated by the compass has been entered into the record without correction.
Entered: 217.5 °
